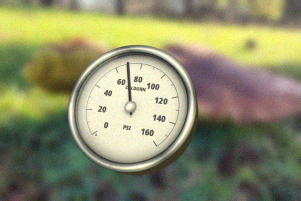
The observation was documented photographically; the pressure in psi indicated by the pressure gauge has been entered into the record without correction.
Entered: 70 psi
